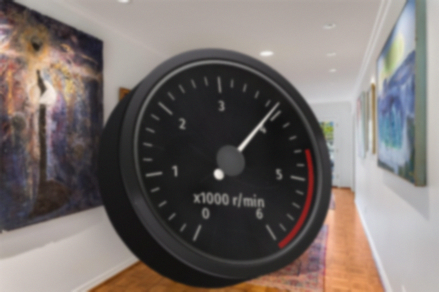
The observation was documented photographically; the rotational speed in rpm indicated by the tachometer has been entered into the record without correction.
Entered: 3900 rpm
